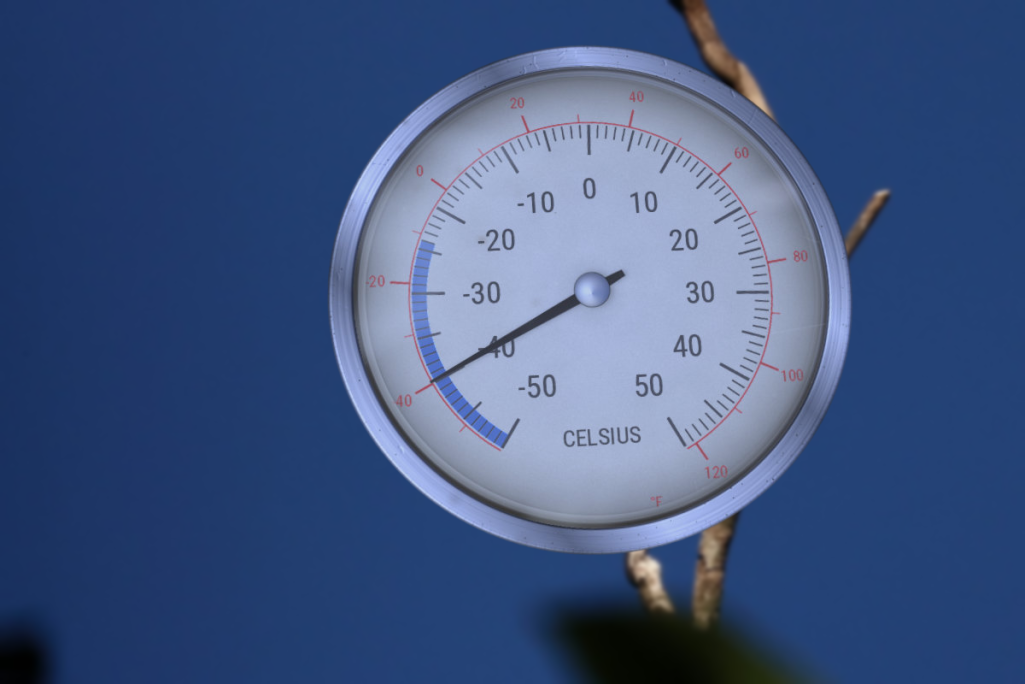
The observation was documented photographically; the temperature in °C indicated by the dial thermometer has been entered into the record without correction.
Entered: -40 °C
